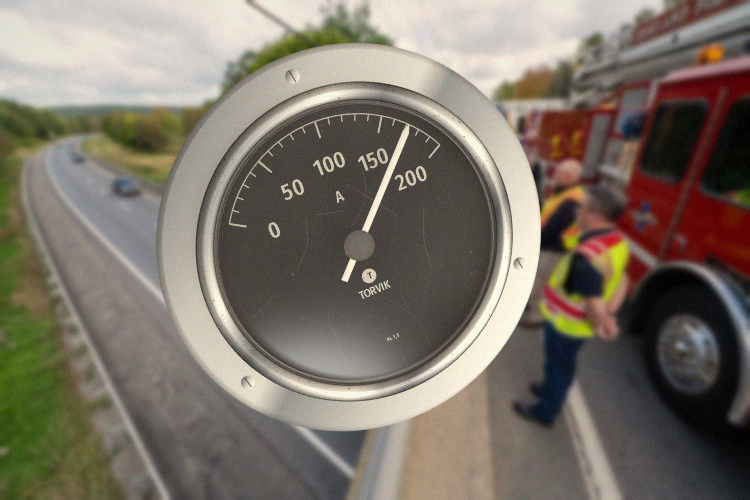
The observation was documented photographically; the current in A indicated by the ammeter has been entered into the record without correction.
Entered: 170 A
